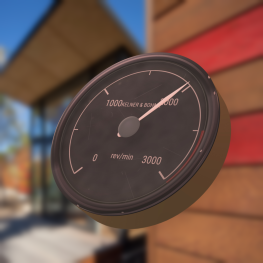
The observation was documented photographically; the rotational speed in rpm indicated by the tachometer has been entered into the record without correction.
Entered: 2000 rpm
